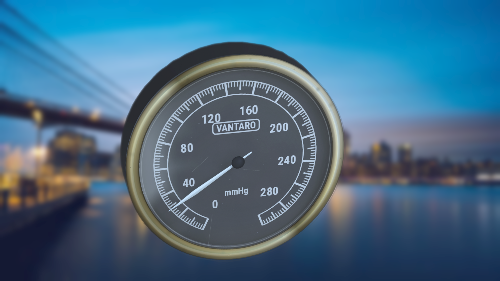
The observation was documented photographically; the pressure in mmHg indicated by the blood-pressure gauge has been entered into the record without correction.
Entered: 30 mmHg
